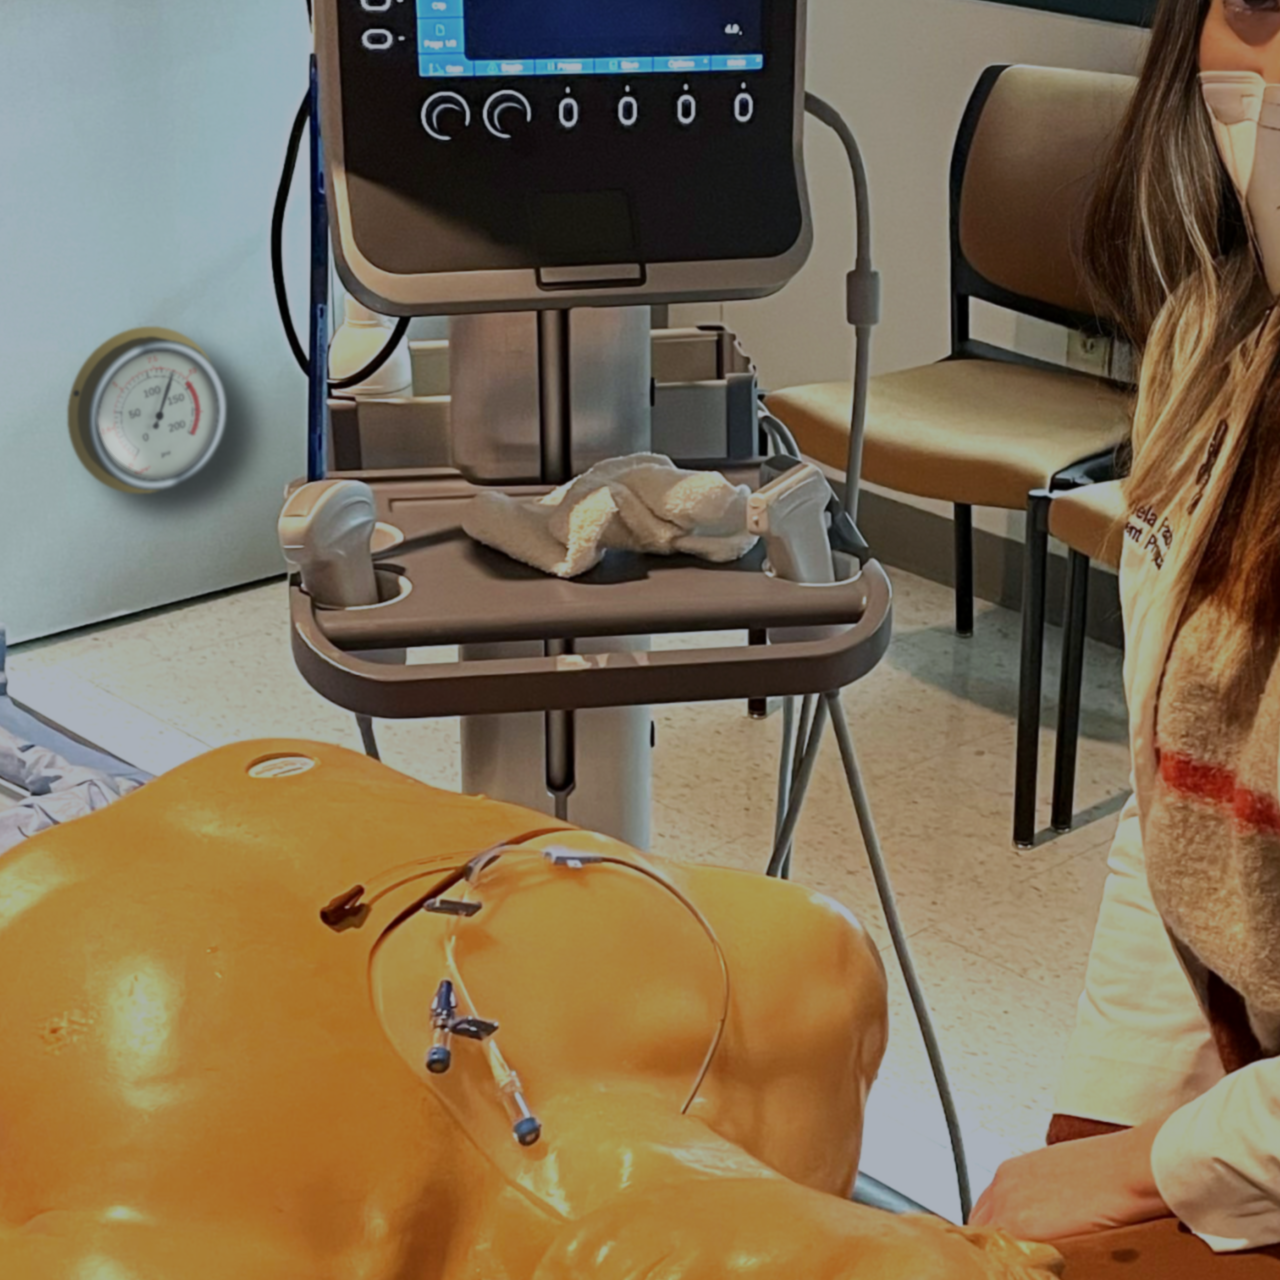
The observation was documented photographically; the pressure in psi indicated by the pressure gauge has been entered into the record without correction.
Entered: 125 psi
